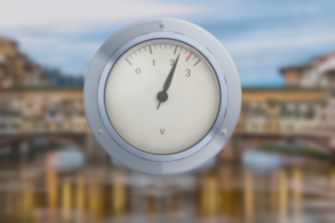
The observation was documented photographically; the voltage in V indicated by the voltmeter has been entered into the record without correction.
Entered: 2.2 V
